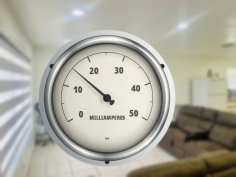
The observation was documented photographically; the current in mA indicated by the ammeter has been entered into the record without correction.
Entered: 15 mA
